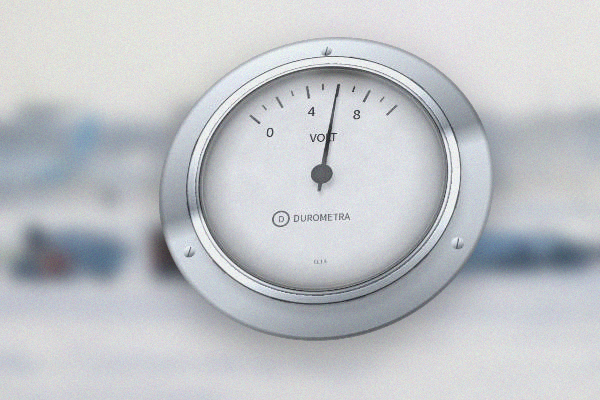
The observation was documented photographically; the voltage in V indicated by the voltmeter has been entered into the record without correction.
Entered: 6 V
